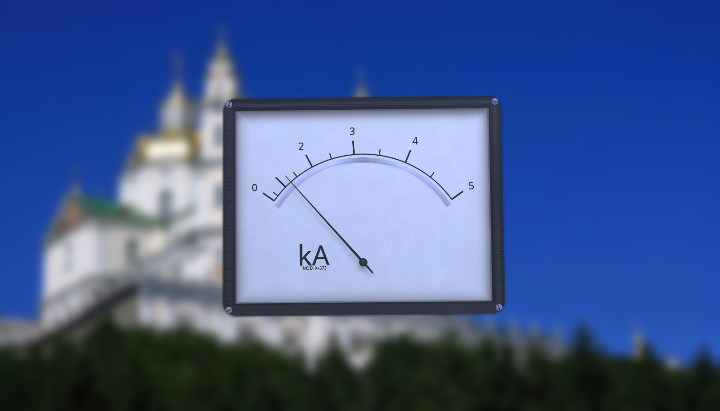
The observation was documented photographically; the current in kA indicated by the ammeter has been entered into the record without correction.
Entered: 1.25 kA
